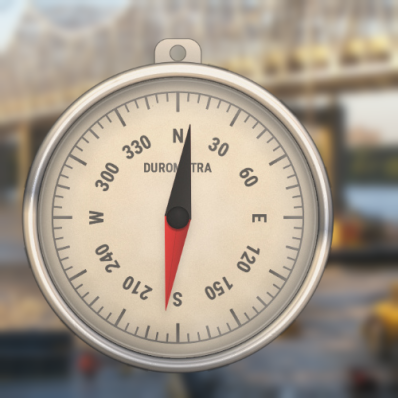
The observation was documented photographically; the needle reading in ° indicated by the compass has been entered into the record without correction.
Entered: 187.5 °
